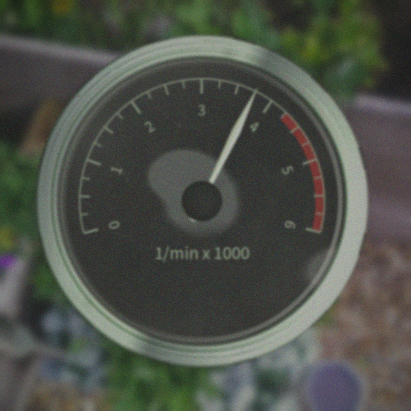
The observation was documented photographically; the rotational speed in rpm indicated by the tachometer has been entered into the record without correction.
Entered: 3750 rpm
